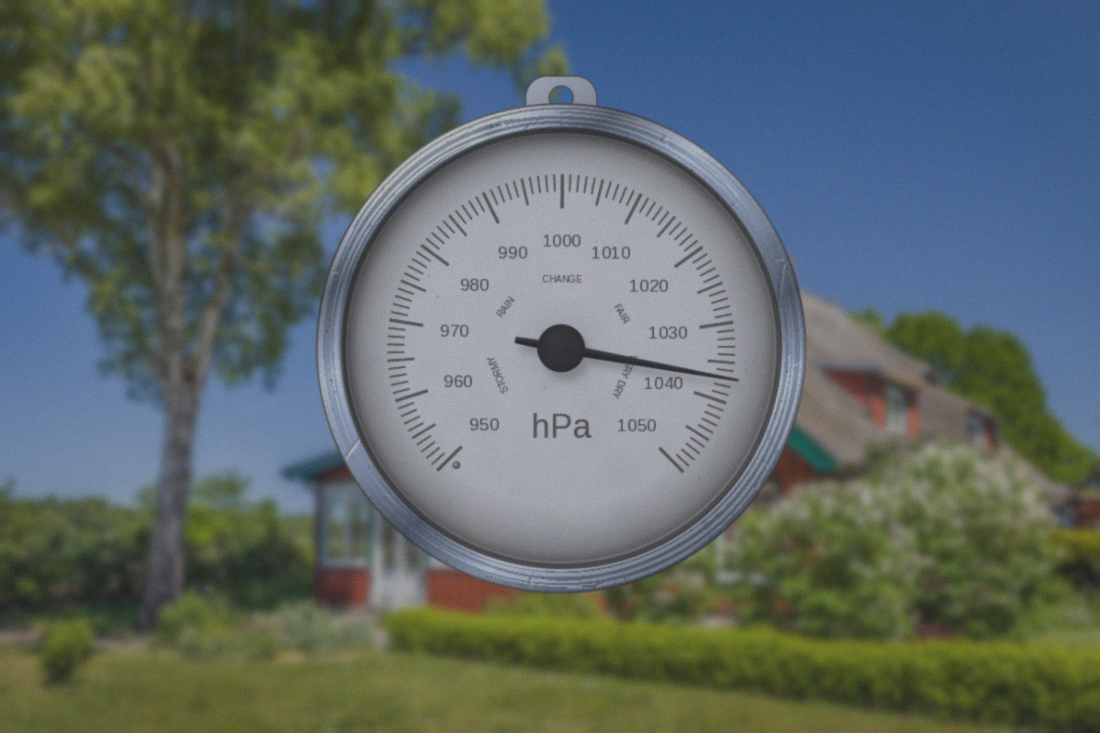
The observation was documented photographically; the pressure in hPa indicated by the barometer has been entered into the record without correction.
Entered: 1037 hPa
